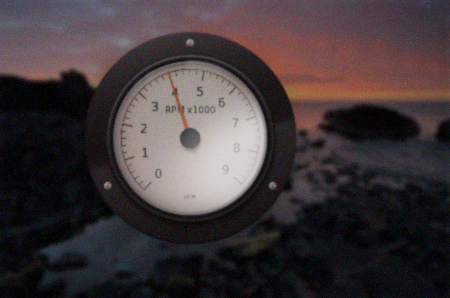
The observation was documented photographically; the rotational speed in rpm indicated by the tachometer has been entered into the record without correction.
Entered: 4000 rpm
